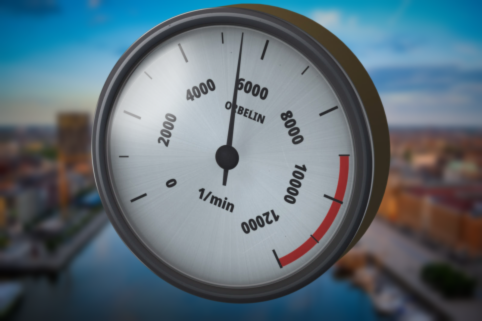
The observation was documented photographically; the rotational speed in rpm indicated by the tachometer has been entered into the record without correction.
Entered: 5500 rpm
